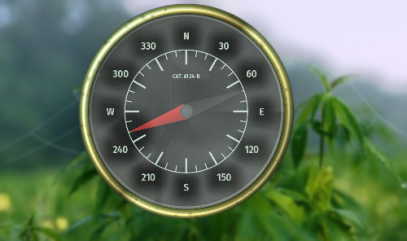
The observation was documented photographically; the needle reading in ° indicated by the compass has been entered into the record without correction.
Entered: 250 °
